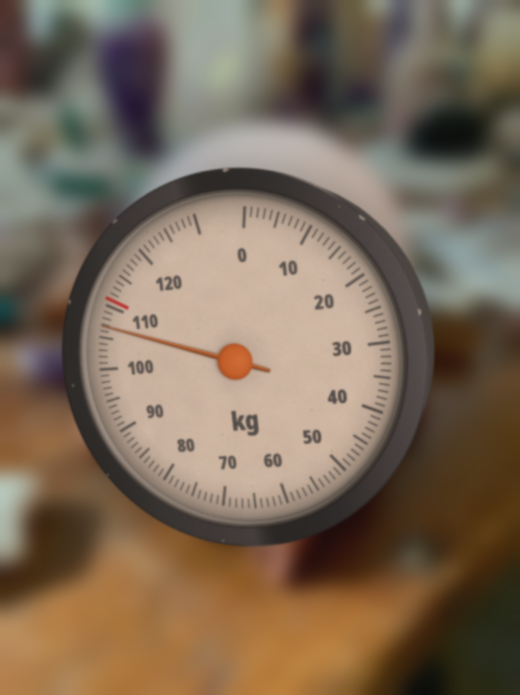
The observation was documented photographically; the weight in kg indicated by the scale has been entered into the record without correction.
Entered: 107 kg
